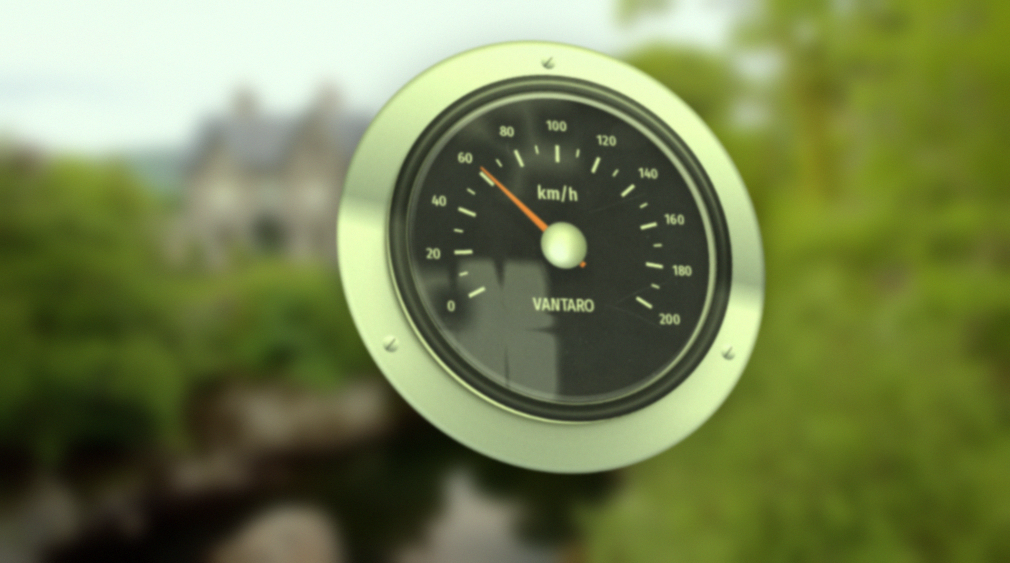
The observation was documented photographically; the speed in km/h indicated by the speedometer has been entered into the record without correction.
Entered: 60 km/h
